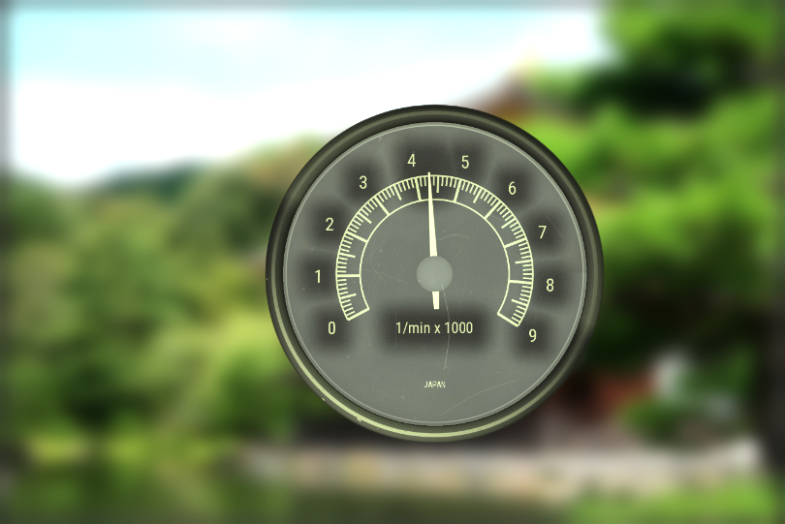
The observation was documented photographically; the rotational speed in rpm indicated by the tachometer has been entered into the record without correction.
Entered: 4300 rpm
